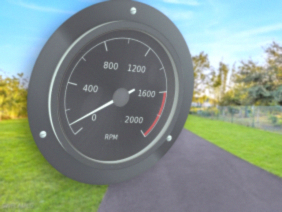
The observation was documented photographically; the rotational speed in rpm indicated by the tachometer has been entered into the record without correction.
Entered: 100 rpm
